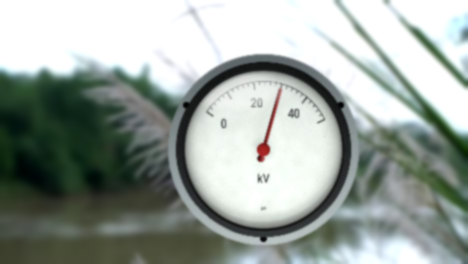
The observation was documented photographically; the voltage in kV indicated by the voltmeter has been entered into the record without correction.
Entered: 30 kV
